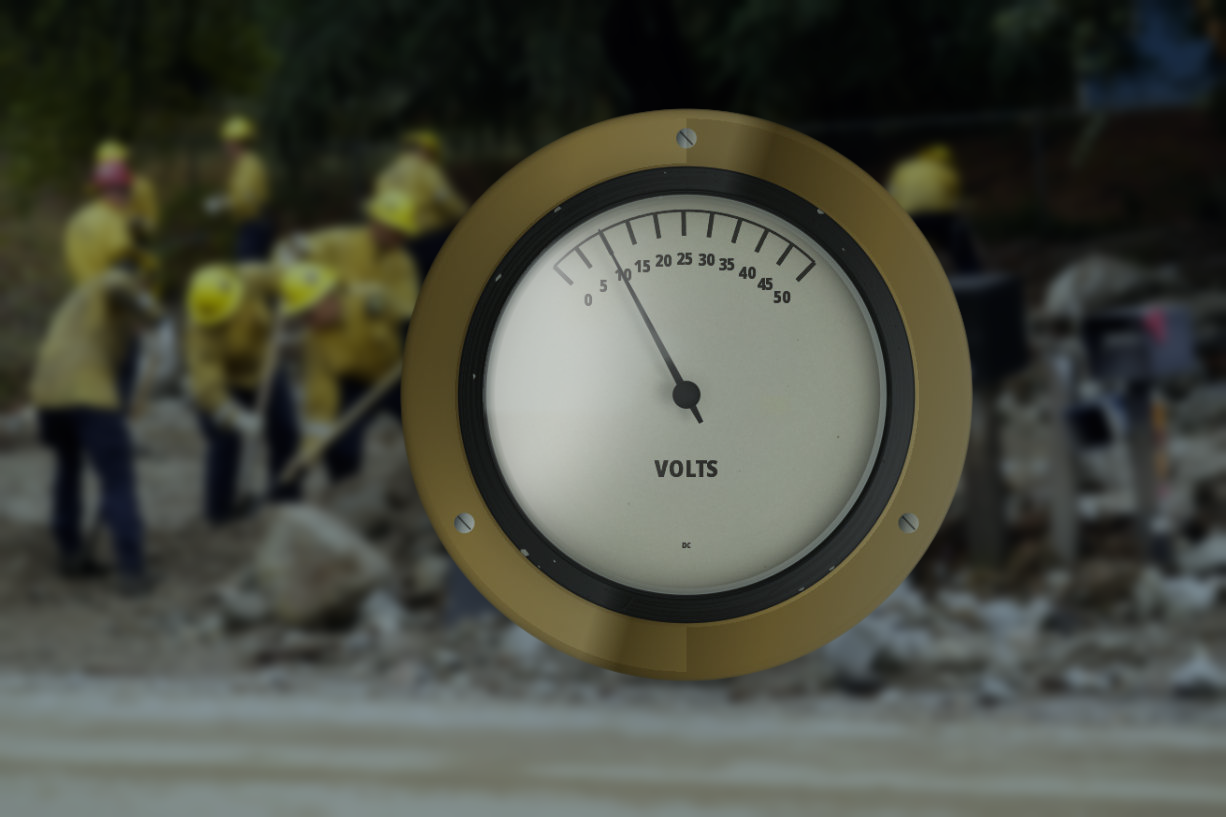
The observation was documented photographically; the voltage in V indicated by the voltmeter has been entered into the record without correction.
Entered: 10 V
